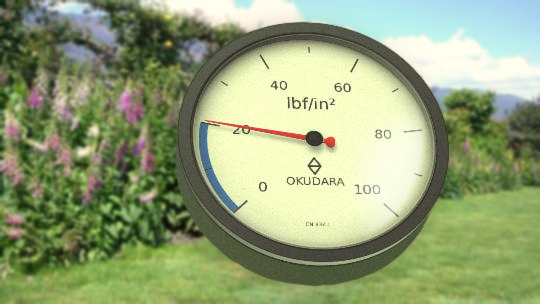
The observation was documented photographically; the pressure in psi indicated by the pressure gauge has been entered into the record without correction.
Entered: 20 psi
